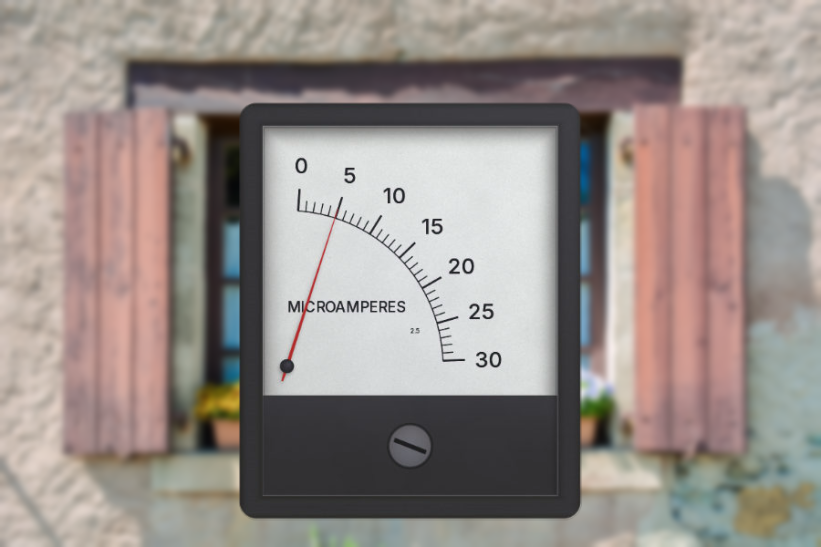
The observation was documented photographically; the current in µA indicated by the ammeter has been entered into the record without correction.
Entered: 5 µA
